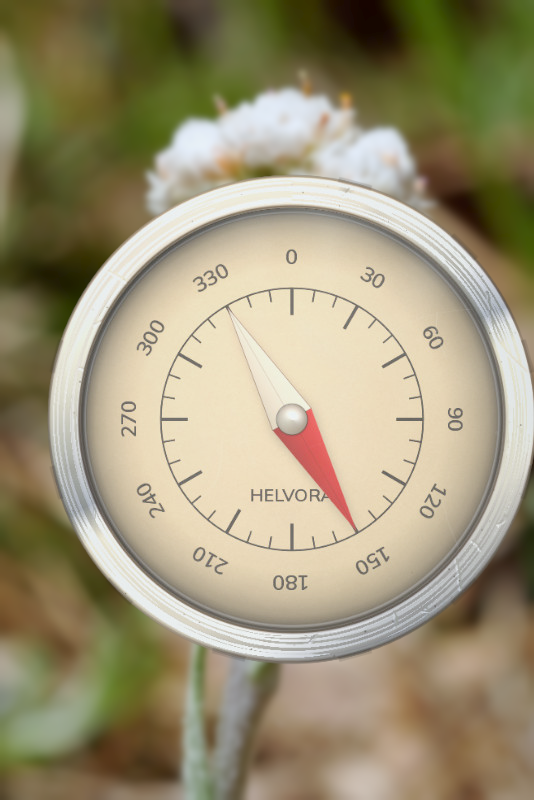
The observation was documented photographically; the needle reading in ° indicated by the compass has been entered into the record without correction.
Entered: 150 °
